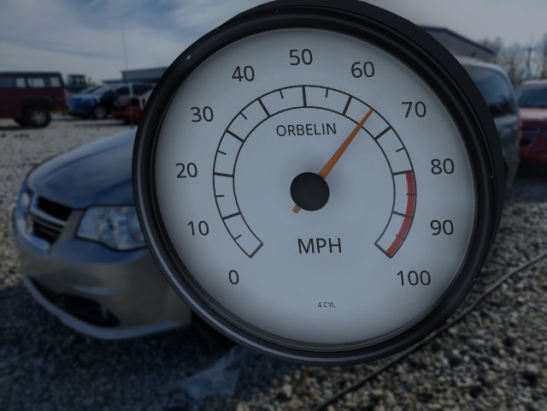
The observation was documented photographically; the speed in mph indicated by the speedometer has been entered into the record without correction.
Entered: 65 mph
